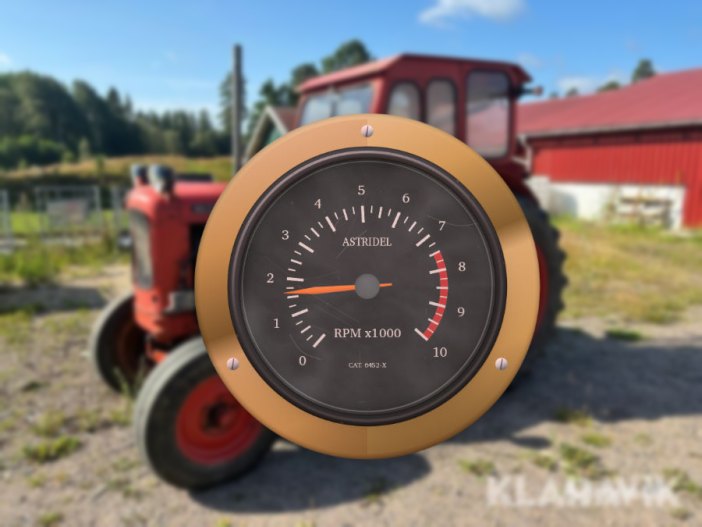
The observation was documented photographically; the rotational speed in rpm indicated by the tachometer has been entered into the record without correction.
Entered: 1625 rpm
